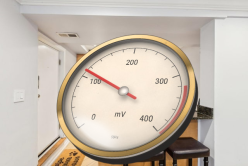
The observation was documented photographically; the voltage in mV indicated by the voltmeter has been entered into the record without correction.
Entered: 110 mV
